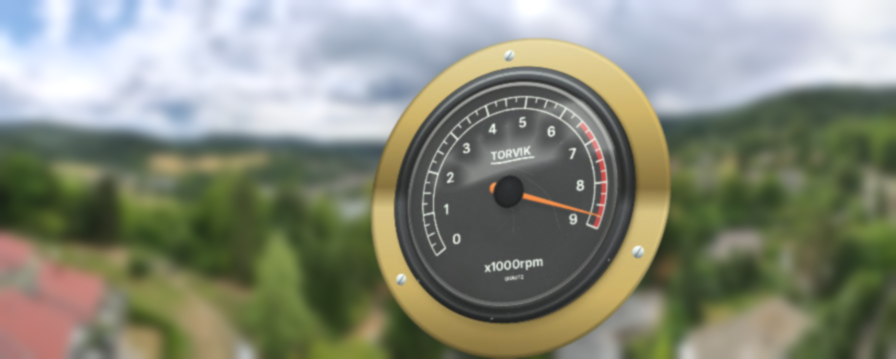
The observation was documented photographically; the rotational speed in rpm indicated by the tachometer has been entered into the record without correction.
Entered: 8750 rpm
